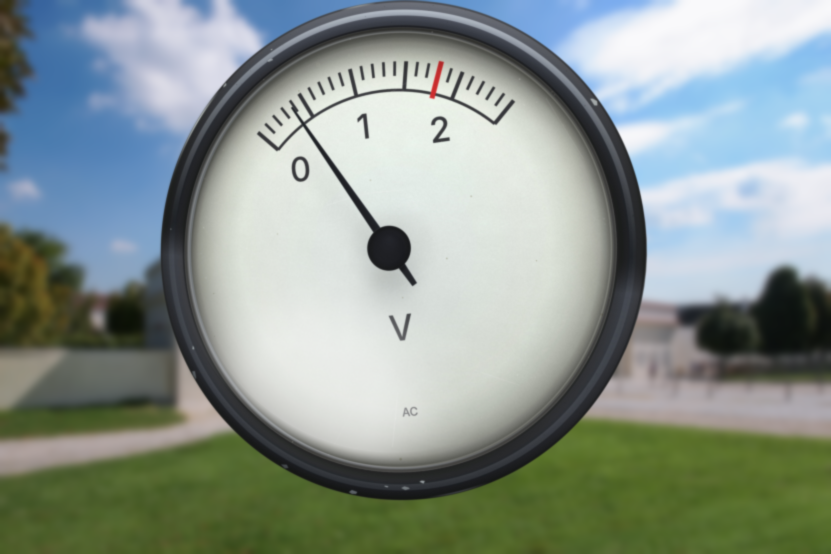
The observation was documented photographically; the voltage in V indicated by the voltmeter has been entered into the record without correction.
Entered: 0.4 V
